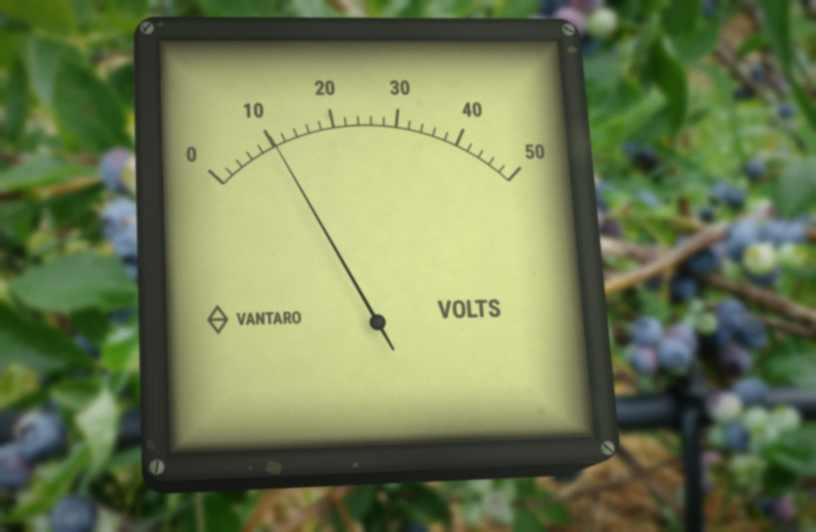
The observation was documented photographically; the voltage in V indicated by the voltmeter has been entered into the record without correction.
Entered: 10 V
